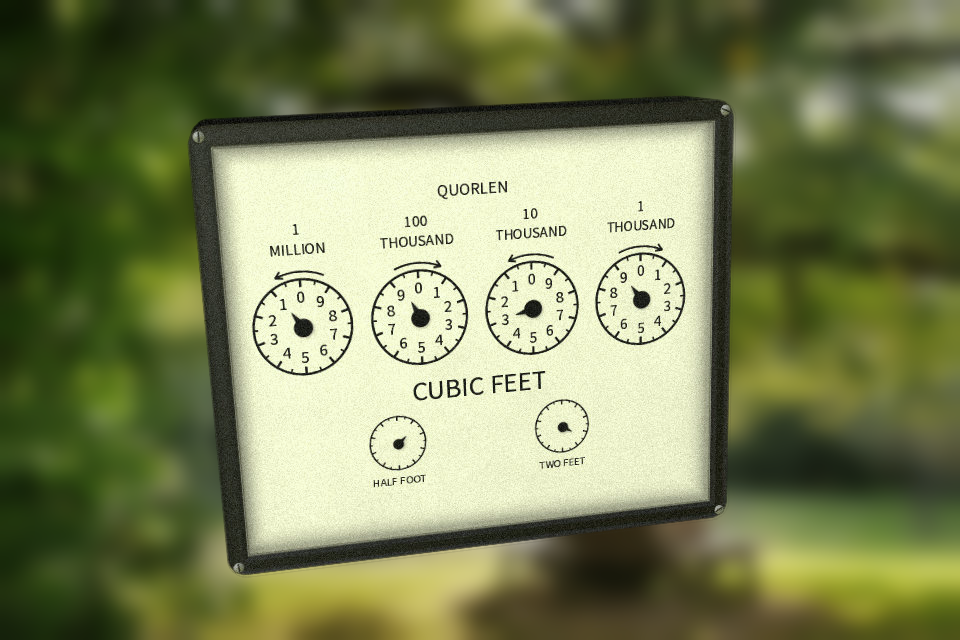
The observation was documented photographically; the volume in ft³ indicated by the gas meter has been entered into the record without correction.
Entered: 92900 ft³
